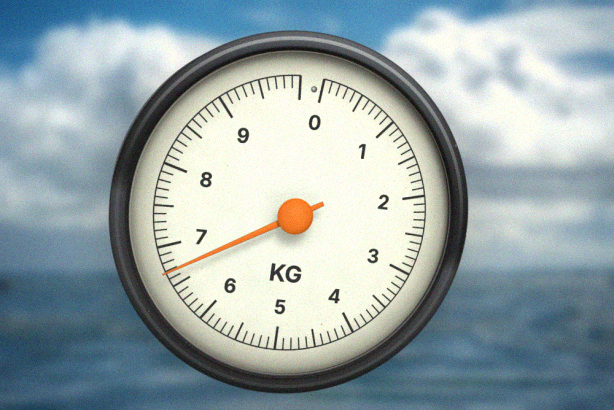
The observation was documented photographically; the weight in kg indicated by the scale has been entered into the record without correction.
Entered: 6.7 kg
